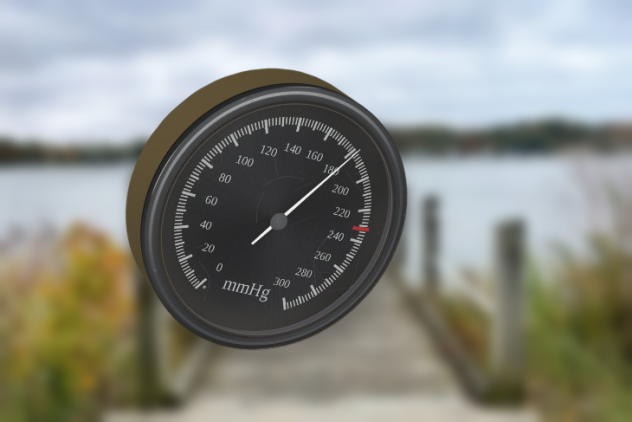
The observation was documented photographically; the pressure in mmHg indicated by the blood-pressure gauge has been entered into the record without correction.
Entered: 180 mmHg
